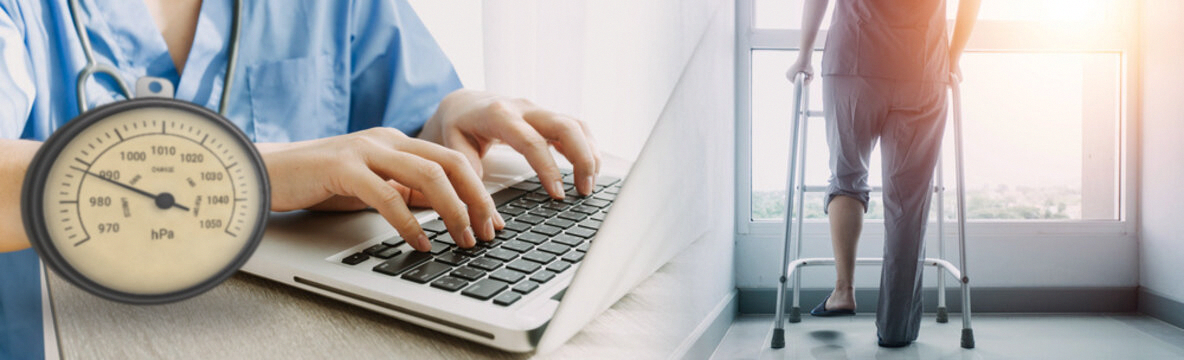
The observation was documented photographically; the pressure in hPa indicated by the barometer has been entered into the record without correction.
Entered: 988 hPa
